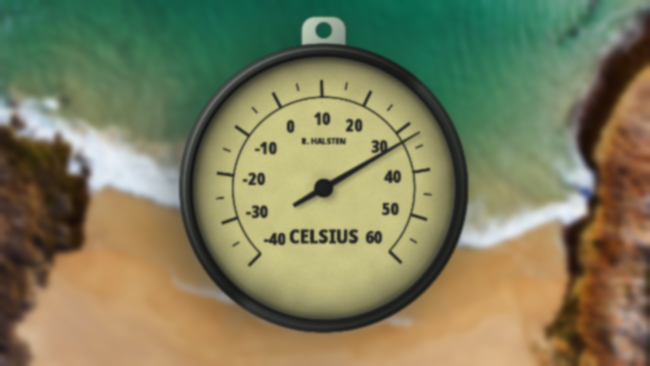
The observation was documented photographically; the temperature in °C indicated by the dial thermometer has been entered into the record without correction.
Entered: 32.5 °C
